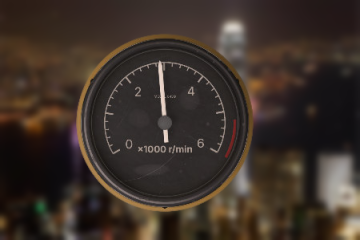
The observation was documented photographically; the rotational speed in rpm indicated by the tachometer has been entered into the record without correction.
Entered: 2900 rpm
